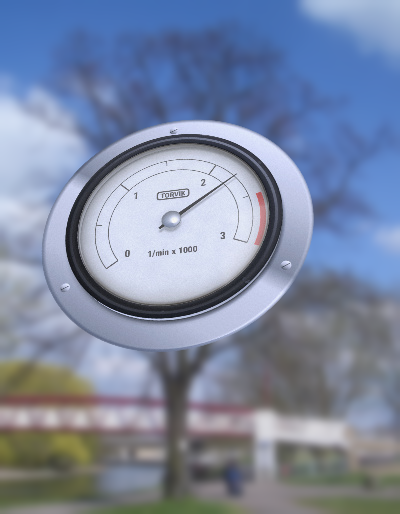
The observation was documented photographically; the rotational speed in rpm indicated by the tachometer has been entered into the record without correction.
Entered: 2250 rpm
